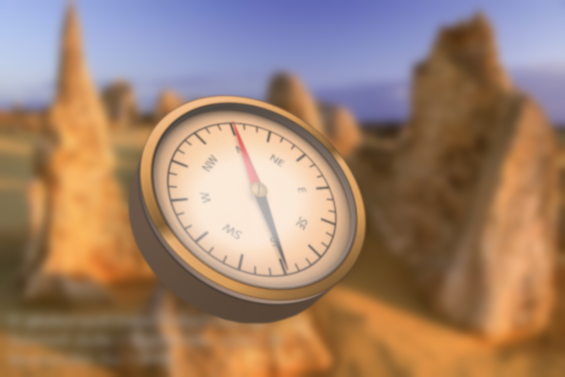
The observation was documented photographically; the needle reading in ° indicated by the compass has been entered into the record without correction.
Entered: 0 °
